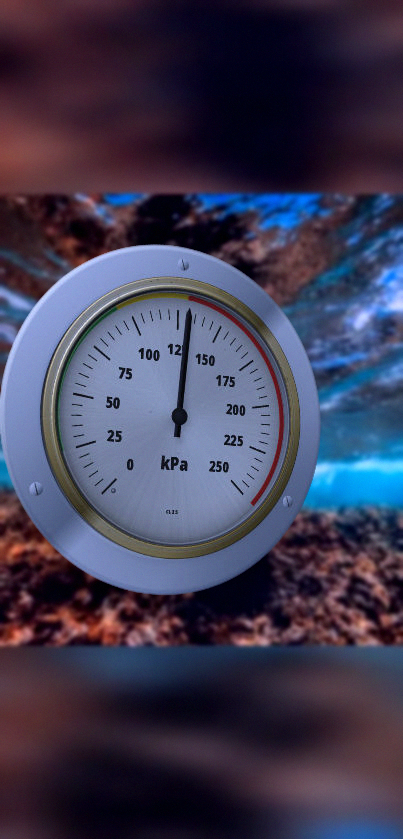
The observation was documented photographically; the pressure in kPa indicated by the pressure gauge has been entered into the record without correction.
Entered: 130 kPa
